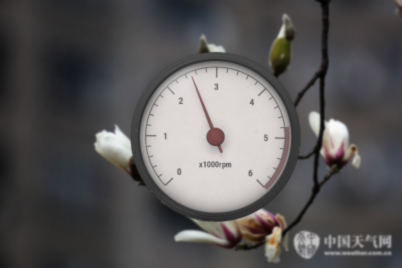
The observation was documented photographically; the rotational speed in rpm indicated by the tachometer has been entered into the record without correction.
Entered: 2500 rpm
